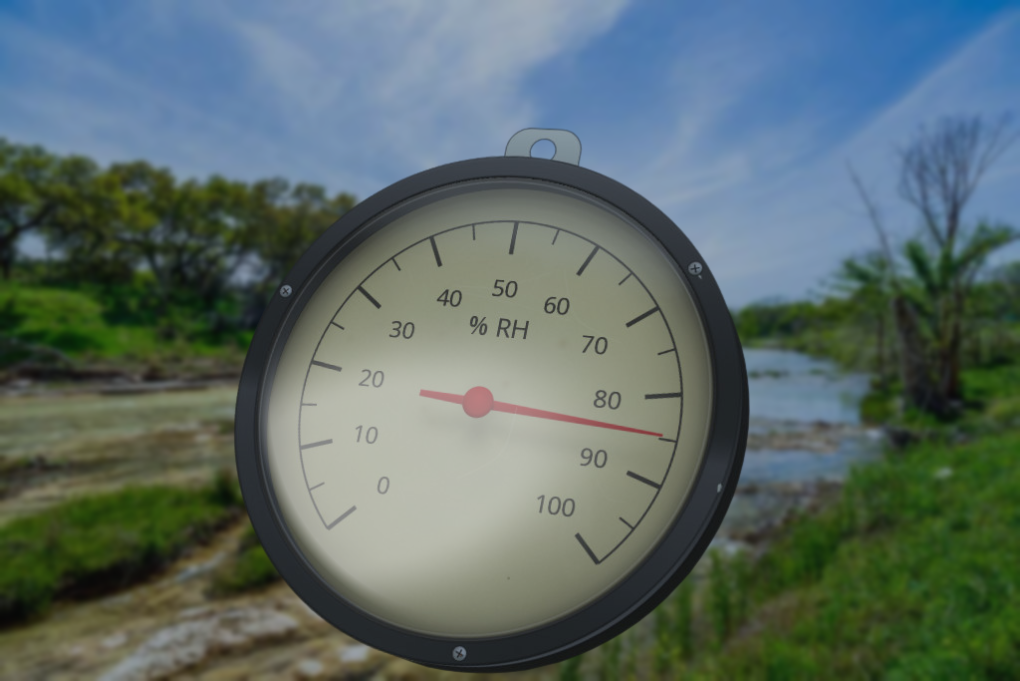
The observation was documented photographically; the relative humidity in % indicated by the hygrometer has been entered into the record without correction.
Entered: 85 %
